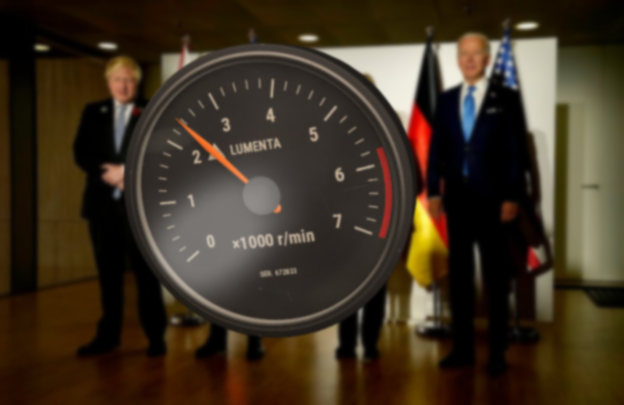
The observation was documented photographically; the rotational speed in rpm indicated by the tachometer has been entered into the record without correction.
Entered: 2400 rpm
